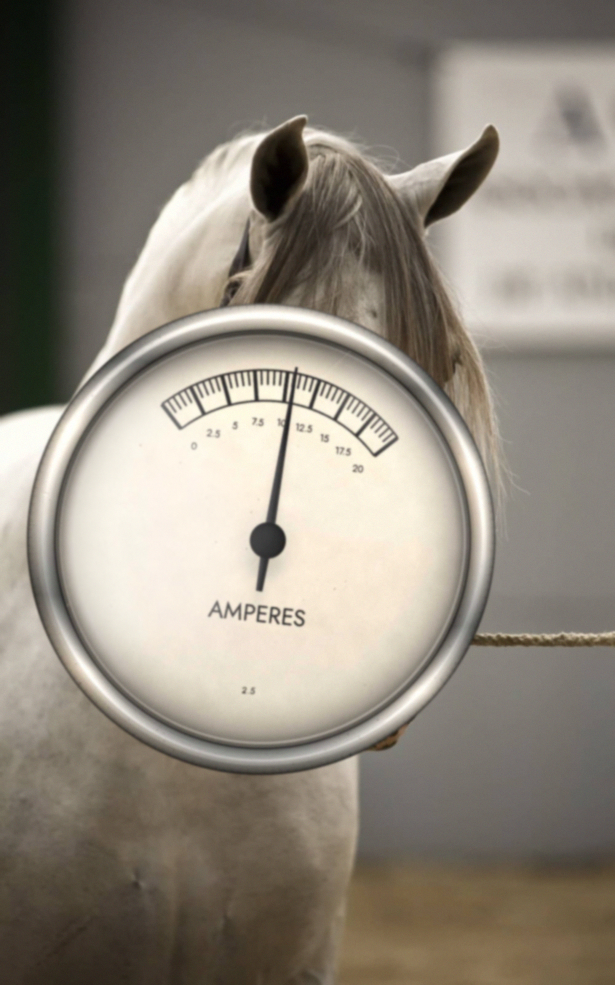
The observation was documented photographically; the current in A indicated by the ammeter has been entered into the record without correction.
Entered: 10.5 A
